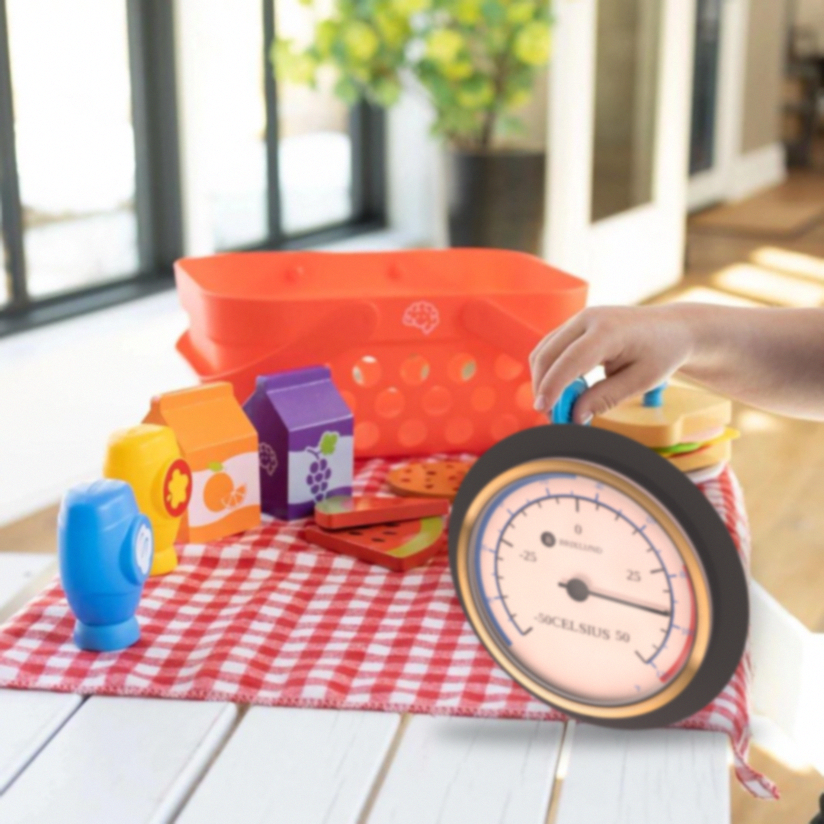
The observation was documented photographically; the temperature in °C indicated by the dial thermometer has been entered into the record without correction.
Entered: 35 °C
